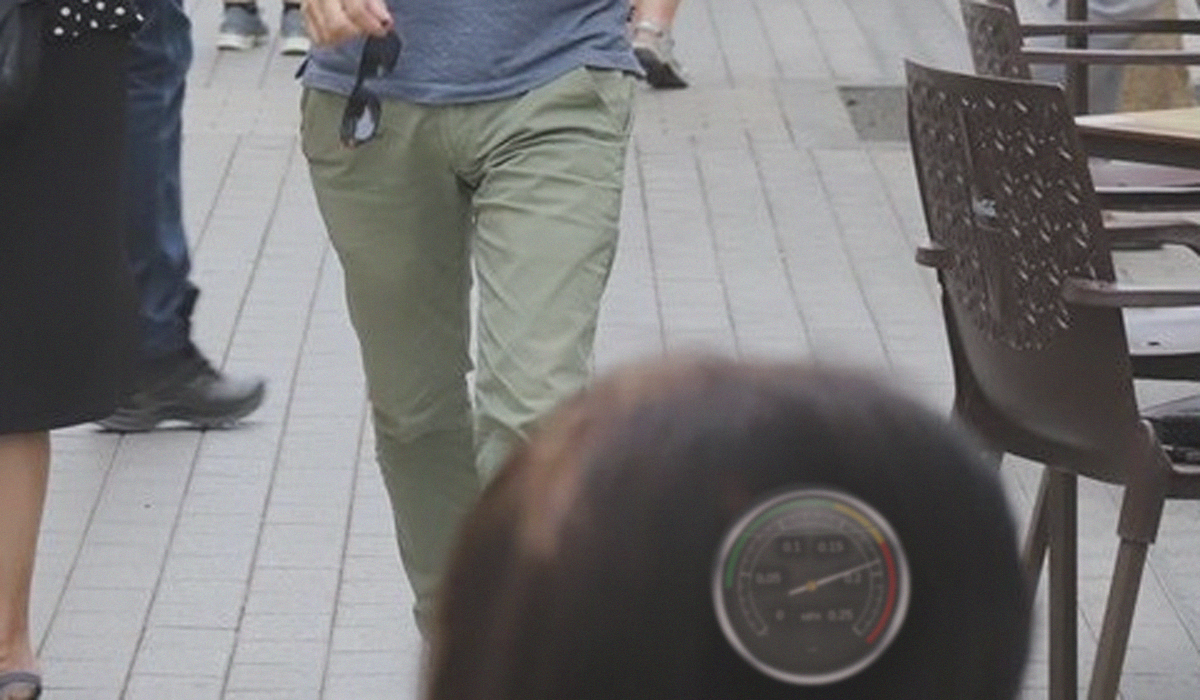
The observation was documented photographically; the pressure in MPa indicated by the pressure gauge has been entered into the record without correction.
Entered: 0.19 MPa
